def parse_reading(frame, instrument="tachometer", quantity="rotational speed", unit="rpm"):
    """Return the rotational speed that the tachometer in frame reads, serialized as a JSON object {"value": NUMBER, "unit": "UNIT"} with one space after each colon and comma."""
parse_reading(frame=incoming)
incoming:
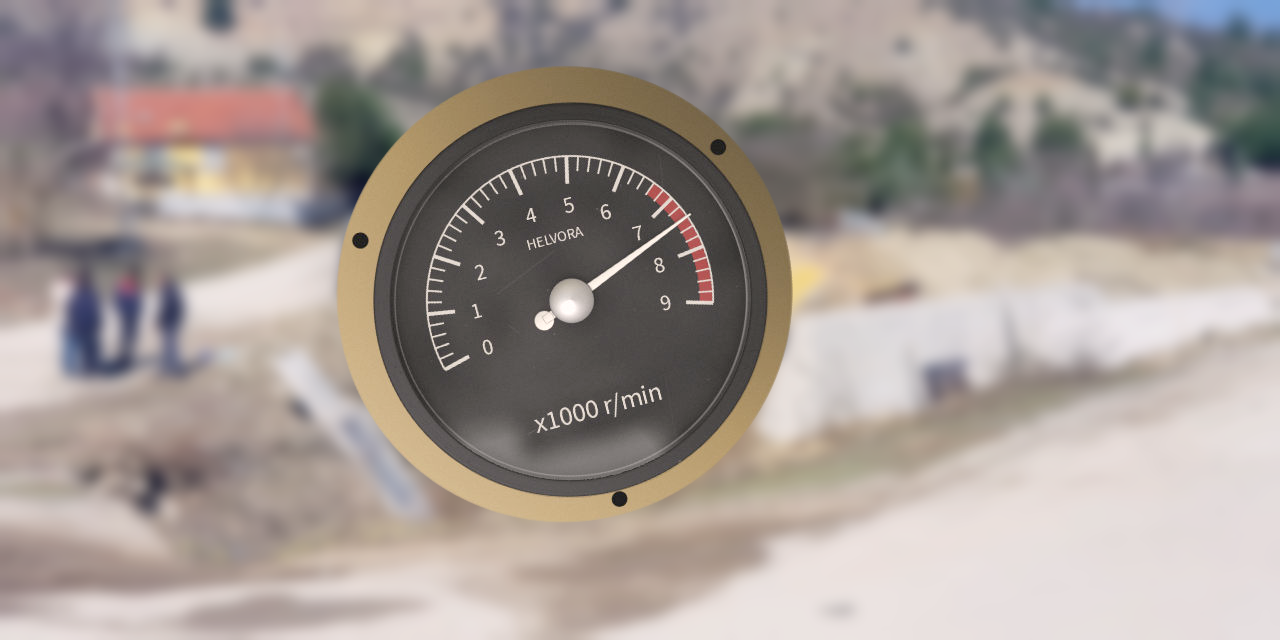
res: {"value": 7400, "unit": "rpm"}
